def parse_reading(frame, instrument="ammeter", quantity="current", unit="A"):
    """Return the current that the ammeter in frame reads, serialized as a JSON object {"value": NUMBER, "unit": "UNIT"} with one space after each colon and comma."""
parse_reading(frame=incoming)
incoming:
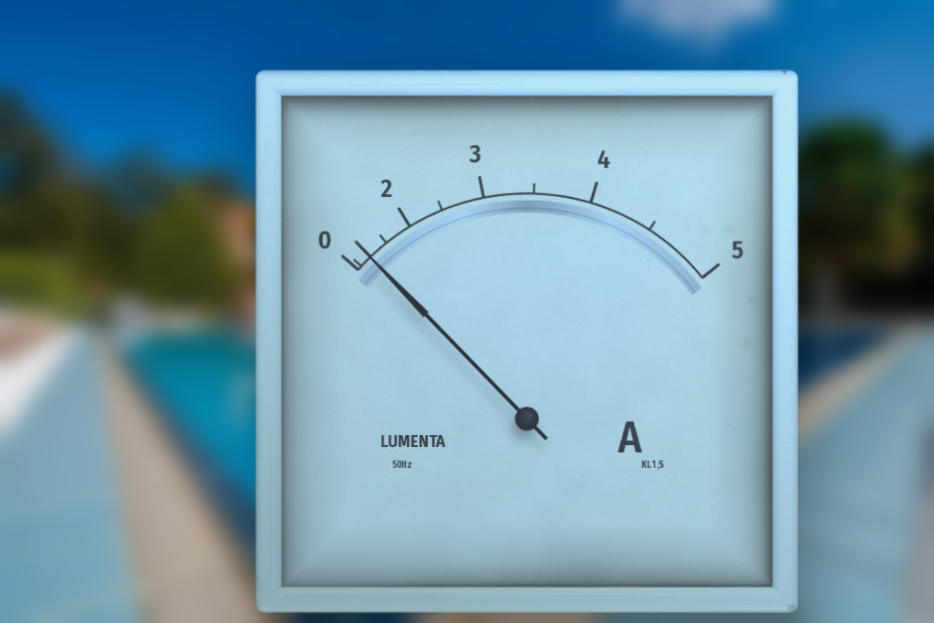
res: {"value": 1, "unit": "A"}
